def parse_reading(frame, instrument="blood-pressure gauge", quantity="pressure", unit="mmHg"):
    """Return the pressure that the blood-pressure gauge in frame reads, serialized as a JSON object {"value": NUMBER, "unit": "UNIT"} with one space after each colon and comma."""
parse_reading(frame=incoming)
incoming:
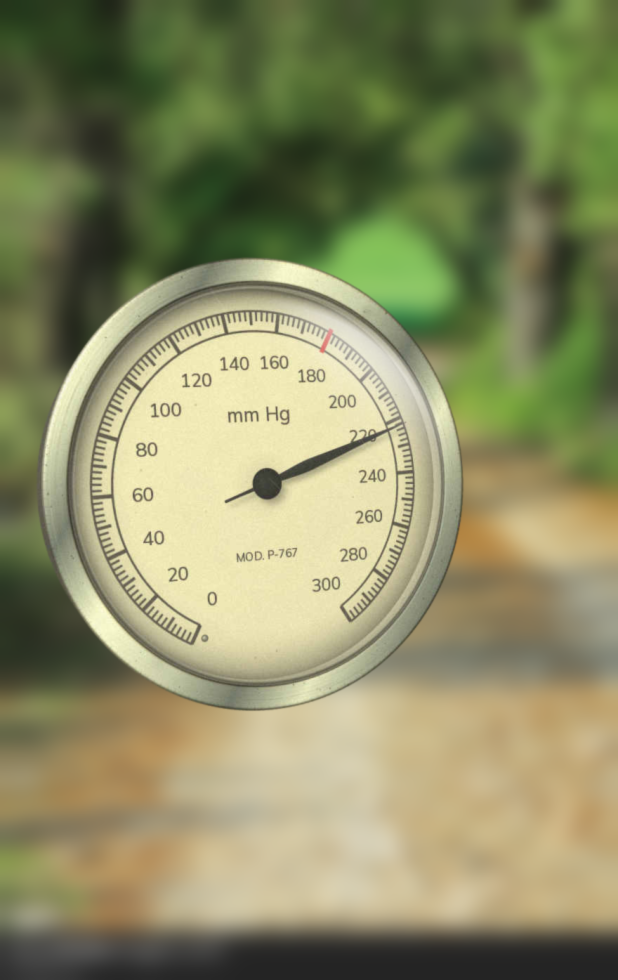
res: {"value": 222, "unit": "mmHg"}
